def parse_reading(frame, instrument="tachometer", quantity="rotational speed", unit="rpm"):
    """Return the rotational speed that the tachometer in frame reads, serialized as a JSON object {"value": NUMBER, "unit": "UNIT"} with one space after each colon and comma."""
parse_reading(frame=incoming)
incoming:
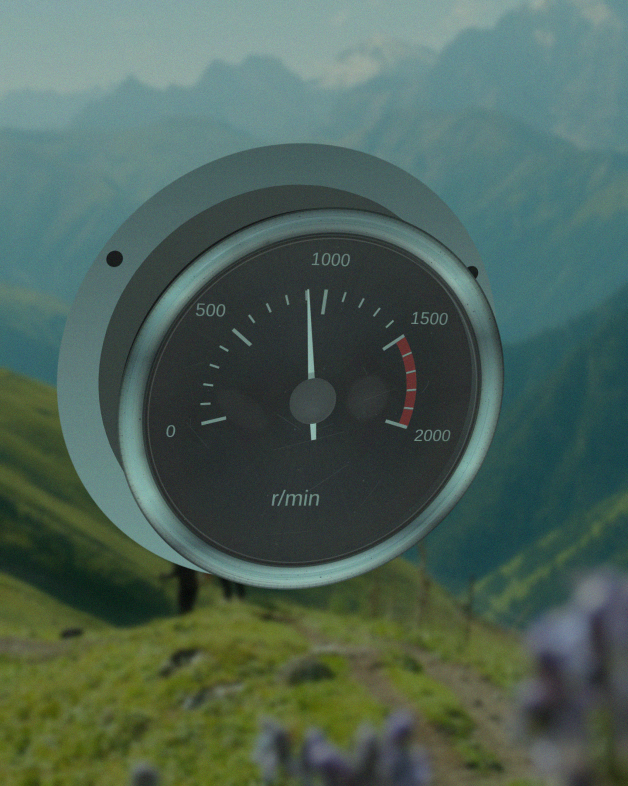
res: {"value": 900, "unit": "rpm"}
